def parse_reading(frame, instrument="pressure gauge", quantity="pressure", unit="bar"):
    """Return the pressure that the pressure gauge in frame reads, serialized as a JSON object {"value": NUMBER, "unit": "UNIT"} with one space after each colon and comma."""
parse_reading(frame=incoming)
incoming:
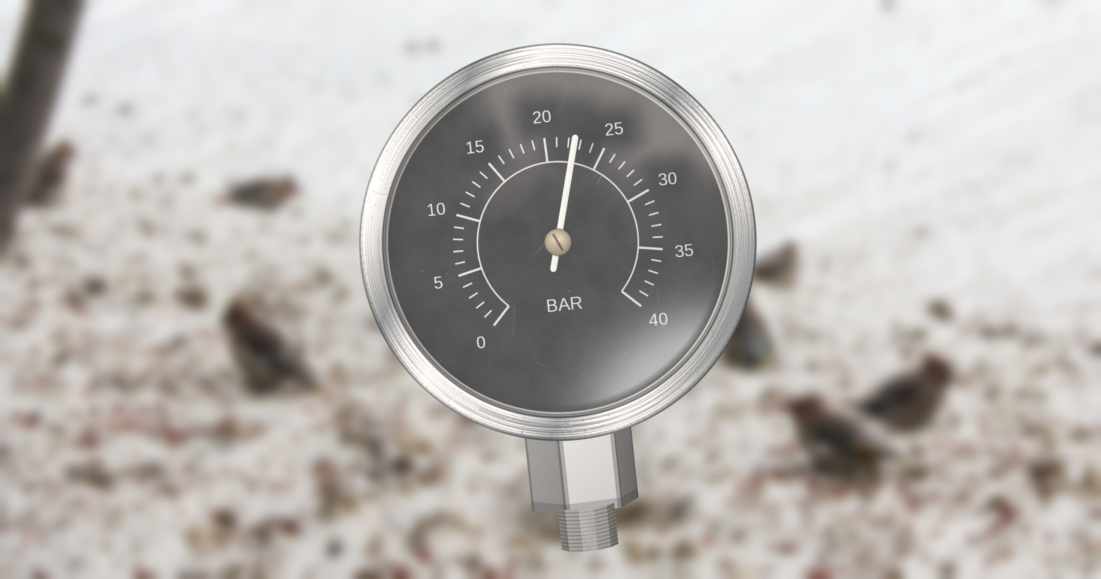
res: {"value": 22.5, "unit": "bar"}
